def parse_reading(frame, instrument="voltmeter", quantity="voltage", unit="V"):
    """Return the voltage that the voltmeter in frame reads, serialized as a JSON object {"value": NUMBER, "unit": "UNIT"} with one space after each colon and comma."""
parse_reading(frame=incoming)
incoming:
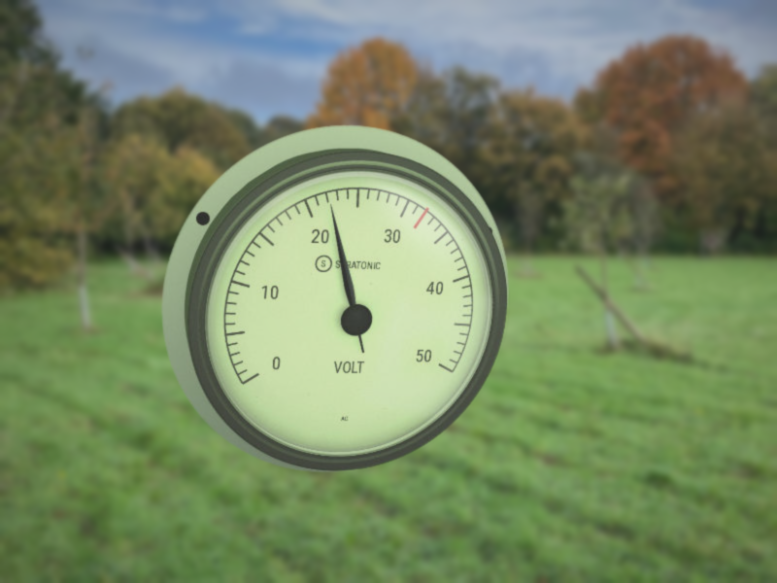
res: {"value": 22, "unit": "V"}
